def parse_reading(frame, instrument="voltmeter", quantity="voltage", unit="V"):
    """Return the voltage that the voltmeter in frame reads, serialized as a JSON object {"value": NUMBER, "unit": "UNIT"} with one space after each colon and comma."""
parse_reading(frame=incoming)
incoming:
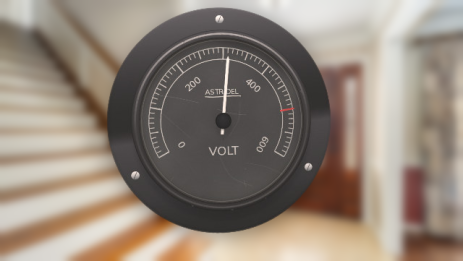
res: {"value": 310, "unit": "V"}
